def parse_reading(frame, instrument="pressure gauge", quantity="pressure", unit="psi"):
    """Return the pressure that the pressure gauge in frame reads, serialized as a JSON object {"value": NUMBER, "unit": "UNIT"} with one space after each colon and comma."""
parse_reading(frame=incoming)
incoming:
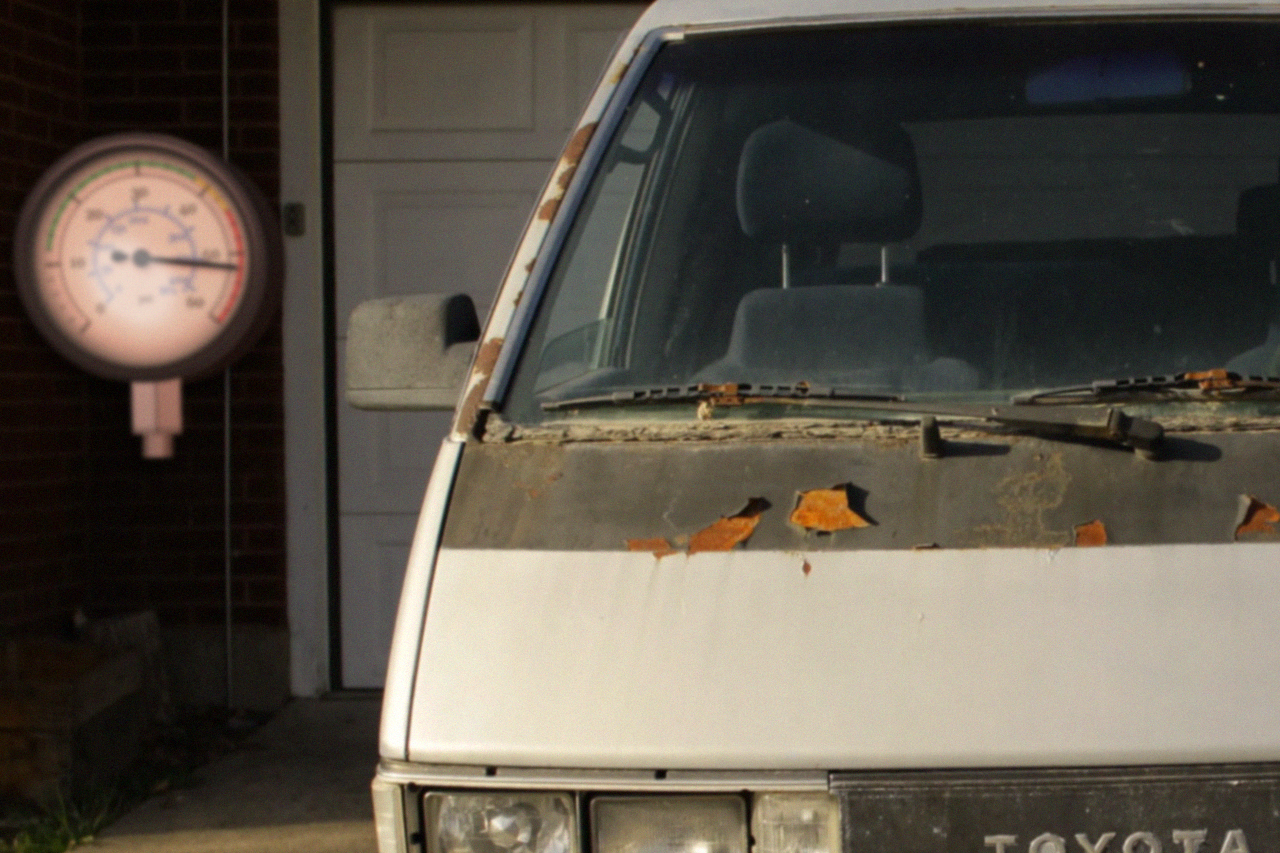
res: {"value": 52, "unit": "psi"}
